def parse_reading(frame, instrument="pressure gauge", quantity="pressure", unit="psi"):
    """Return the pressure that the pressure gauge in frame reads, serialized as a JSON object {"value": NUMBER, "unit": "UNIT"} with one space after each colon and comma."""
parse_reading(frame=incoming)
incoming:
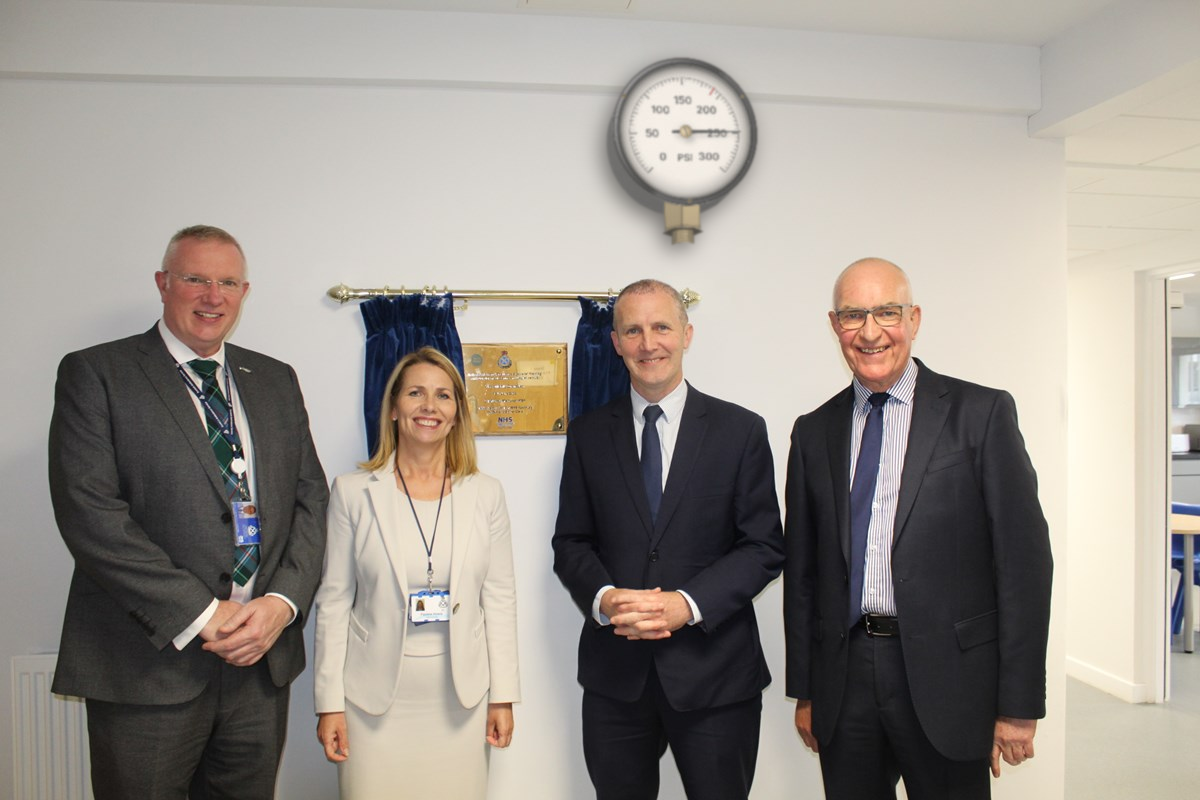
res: {"value": 250, "unit": "psi"}
